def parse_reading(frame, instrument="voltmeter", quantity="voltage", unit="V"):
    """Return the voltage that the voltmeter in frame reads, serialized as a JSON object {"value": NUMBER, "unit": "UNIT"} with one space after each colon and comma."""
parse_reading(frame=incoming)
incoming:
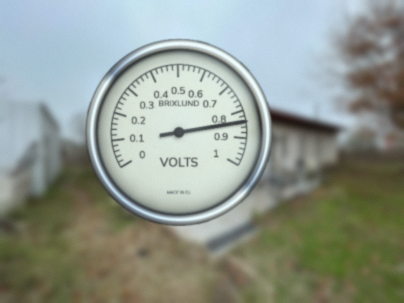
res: {"value": 0.84, "unit": "V"}
